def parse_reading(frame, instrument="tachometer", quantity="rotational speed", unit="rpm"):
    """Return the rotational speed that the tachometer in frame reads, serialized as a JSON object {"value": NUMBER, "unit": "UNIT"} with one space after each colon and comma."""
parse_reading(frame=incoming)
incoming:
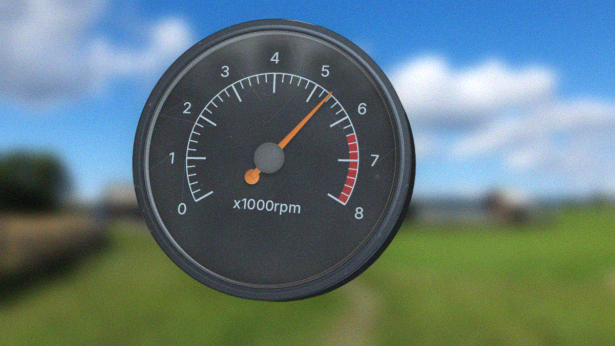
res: {"value": 5400, "unit": "rpm"}
